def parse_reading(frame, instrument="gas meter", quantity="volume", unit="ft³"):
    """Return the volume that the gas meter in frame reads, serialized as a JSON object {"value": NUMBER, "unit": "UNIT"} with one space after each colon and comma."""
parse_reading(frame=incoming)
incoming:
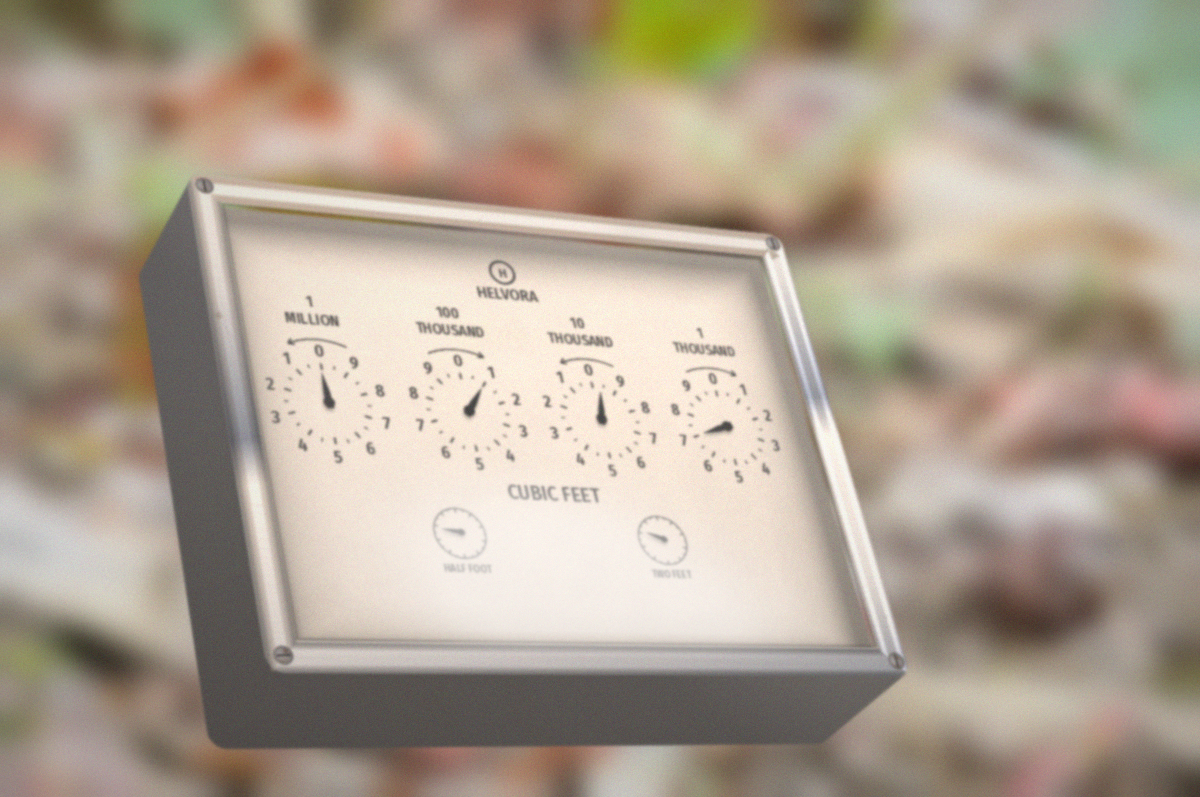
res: {"value": 9700, "unit": "ft³"}
